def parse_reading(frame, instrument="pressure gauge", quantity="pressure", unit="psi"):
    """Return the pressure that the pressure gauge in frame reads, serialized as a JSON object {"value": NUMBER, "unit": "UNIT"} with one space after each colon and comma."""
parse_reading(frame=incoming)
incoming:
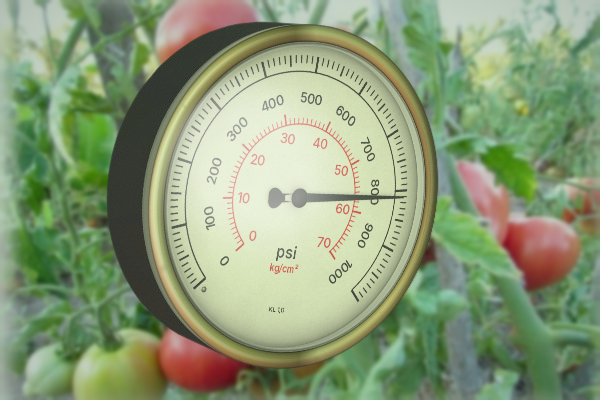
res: {"value": 810, "unit": "psi"}
